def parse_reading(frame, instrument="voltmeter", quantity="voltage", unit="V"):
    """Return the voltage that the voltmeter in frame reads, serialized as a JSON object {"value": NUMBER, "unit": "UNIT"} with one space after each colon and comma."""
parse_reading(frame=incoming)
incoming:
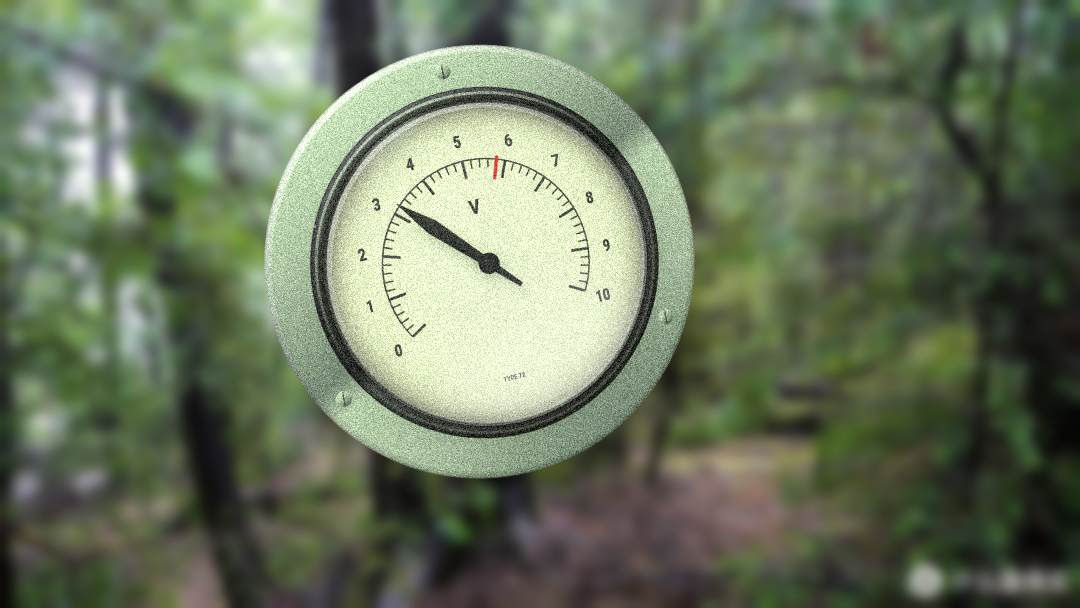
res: {"value": 3.2, "unit": "V"}
